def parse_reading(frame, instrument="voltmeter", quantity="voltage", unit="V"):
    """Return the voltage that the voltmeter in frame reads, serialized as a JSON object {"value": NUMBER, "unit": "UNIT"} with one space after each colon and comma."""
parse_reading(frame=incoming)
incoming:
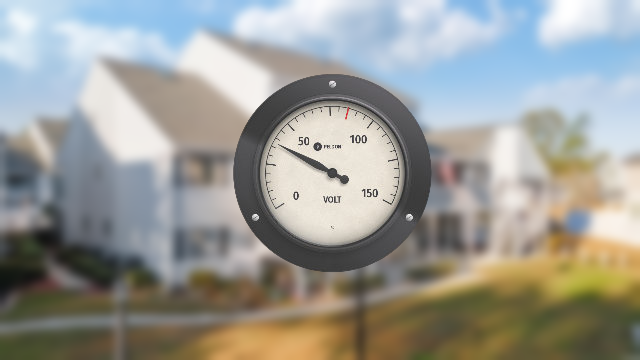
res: {"value": 37.5, "unit": "V"}
